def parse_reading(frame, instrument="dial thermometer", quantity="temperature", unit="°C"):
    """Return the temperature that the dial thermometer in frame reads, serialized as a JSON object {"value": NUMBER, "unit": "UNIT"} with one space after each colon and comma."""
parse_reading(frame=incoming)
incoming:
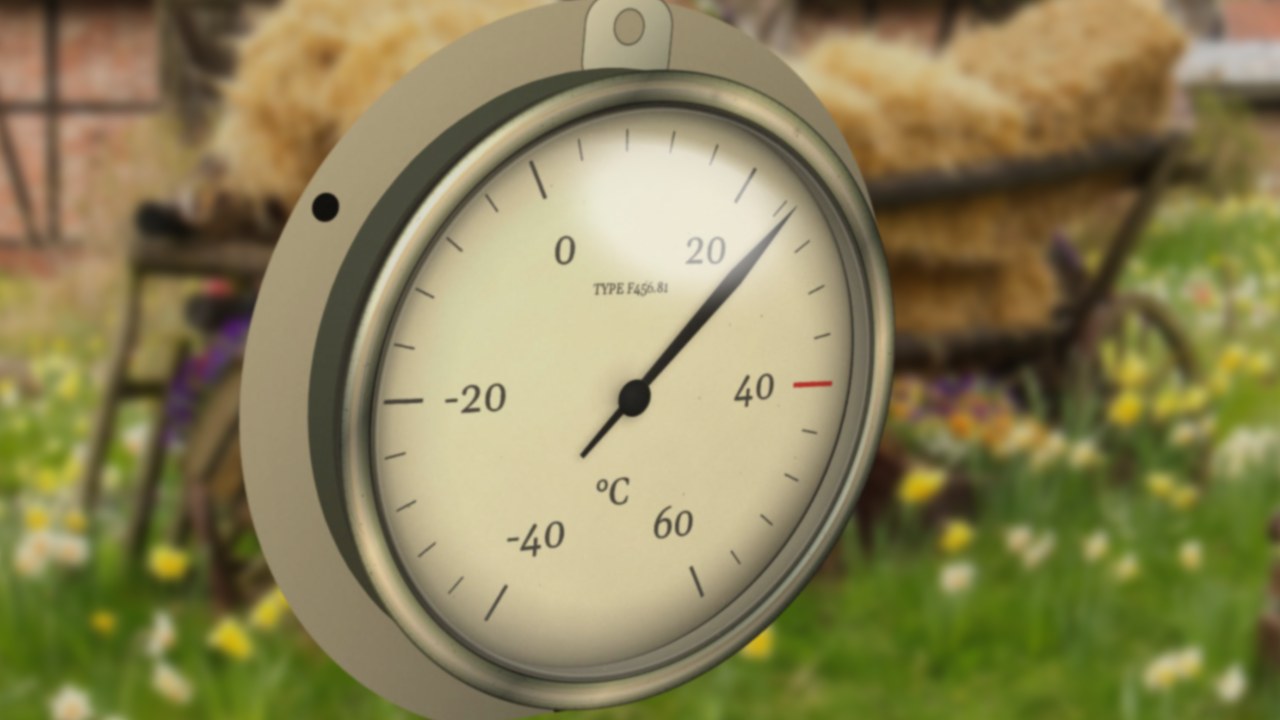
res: {"value": 24, "unit": "°C"}
